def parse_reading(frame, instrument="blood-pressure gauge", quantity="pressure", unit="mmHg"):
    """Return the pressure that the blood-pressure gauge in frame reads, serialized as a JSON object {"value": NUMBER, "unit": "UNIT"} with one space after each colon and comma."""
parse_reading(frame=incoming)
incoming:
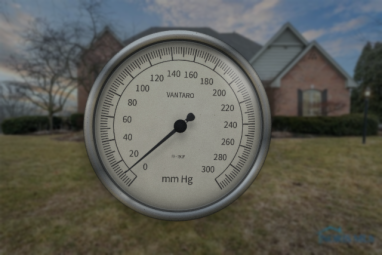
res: {"value": 10, "unit": "mmHg"}
